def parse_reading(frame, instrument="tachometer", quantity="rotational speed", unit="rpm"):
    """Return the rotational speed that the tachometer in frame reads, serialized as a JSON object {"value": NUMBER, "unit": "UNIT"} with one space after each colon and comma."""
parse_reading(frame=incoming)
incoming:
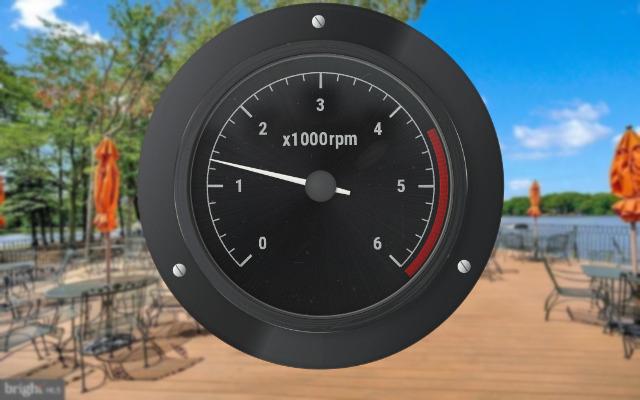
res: {"value": 1300, "unit": "rpm"}
